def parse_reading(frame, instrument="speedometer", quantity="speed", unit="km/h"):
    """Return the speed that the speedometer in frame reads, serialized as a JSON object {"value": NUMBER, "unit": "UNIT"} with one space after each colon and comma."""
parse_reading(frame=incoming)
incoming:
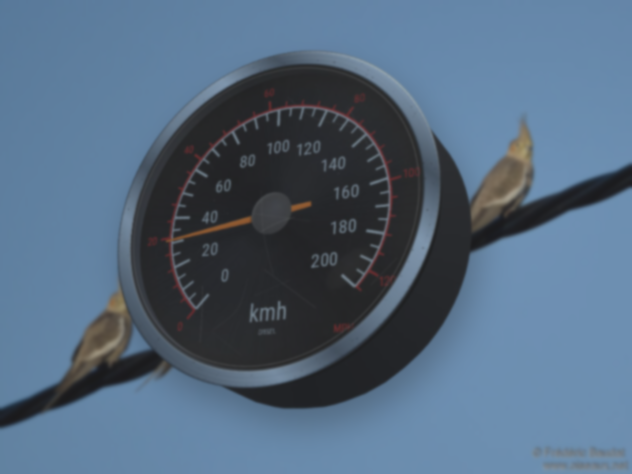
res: {"value": 30, "unit": "km/h"}
